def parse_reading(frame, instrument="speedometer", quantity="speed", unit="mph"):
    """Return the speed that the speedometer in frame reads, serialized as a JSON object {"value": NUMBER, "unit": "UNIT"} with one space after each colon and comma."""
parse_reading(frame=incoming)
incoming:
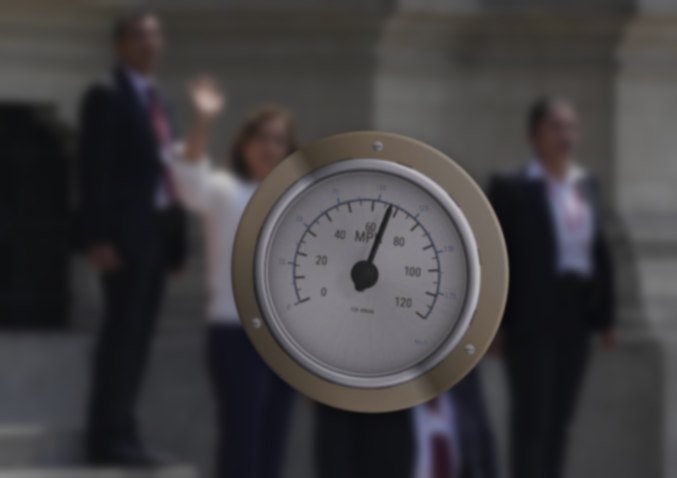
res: {"value": 67.5, "unit": "mph"}
